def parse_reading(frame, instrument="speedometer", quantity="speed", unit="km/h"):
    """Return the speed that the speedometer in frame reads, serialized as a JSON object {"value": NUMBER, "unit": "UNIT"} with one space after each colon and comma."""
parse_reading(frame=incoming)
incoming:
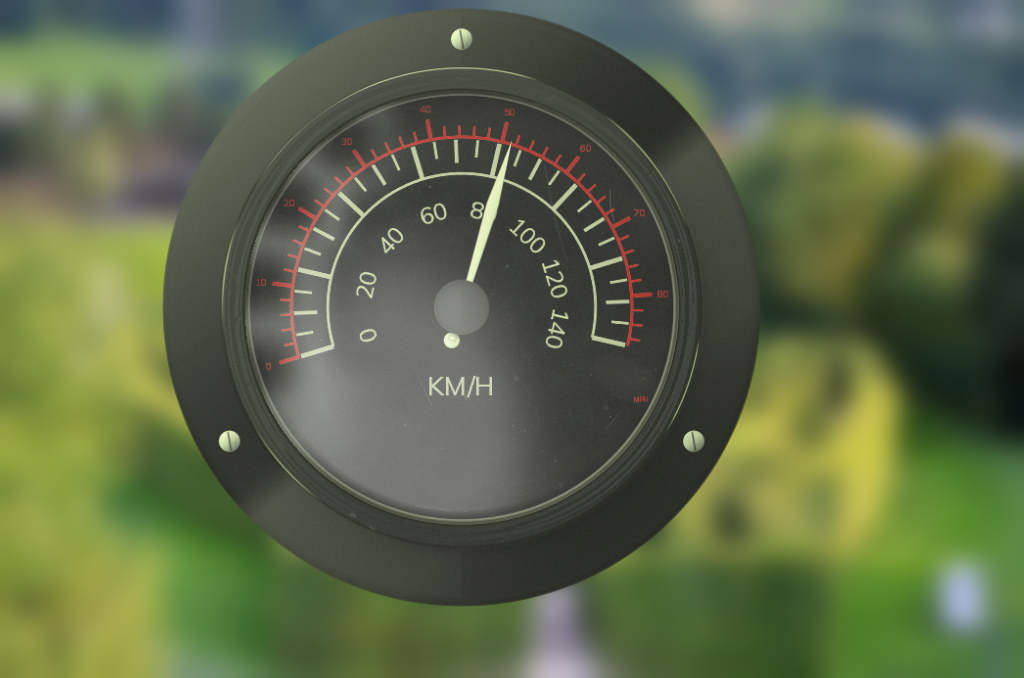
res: {"value": 82.5, "unit": "km/h"}
